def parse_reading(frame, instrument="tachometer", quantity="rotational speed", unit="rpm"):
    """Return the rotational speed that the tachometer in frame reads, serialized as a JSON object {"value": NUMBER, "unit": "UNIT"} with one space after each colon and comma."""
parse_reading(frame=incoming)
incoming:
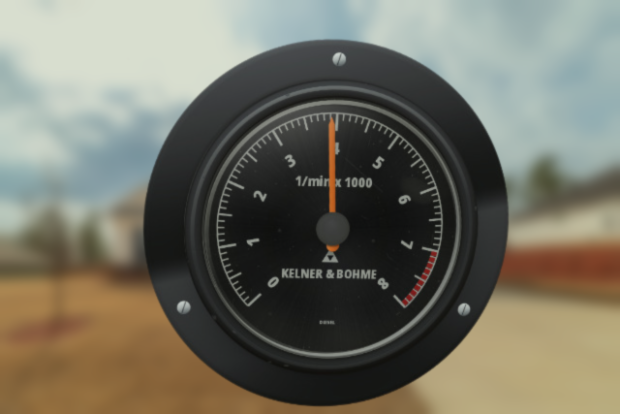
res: {"value": 3900, "unit": "rpm"}
